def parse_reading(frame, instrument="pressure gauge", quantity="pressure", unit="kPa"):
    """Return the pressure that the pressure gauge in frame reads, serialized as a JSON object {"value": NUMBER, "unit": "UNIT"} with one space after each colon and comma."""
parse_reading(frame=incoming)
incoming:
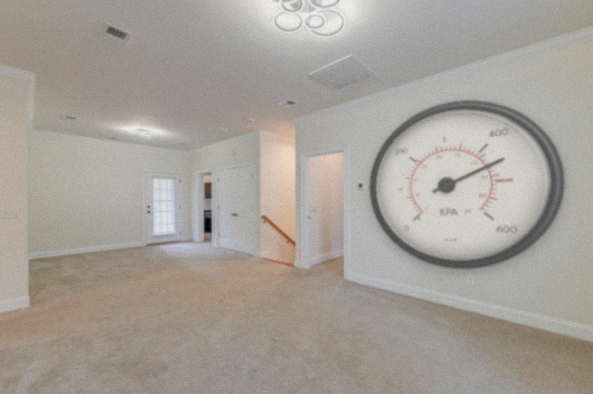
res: {"value": 450, "unit": "kPa"}
